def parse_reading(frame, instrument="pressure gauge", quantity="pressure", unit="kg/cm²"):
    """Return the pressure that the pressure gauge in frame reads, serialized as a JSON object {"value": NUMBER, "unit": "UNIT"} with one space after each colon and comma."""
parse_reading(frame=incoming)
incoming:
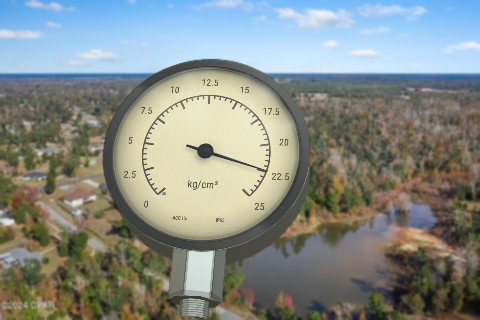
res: {"value": 22.5, "unit": "kg/cm²"}
